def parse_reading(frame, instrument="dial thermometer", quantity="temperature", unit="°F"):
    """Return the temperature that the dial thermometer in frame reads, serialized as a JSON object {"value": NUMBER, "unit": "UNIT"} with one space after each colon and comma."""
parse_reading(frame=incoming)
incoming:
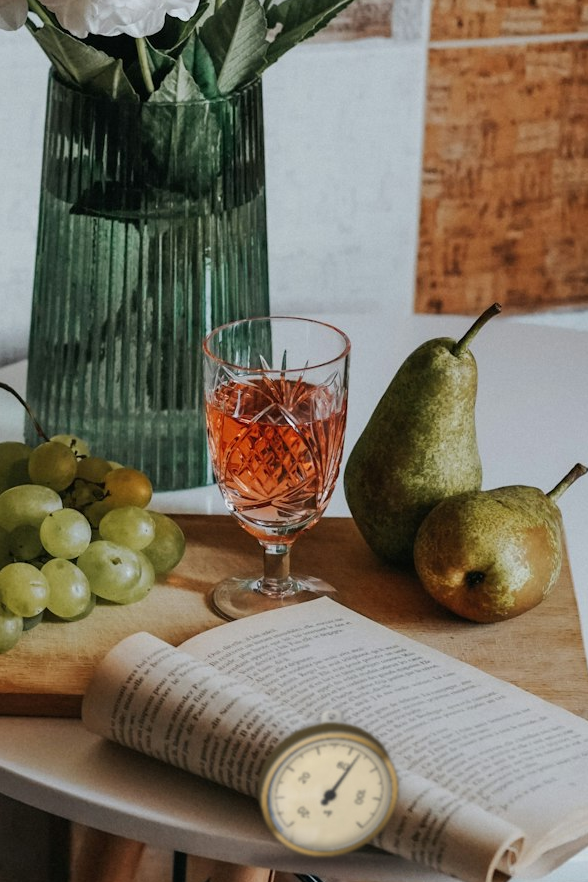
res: {"value": 65, "unit": "°F"}
